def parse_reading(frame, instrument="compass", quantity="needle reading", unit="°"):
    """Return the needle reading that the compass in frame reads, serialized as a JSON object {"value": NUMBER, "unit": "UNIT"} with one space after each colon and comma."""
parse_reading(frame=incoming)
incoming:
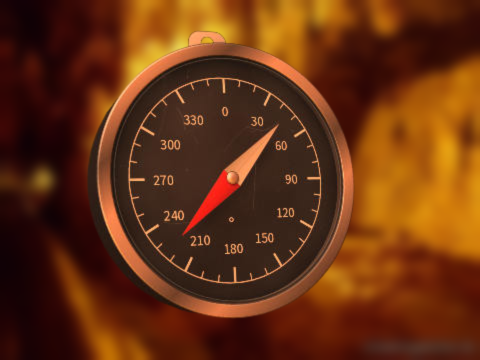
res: {"value": 225, "unit": "°"}
